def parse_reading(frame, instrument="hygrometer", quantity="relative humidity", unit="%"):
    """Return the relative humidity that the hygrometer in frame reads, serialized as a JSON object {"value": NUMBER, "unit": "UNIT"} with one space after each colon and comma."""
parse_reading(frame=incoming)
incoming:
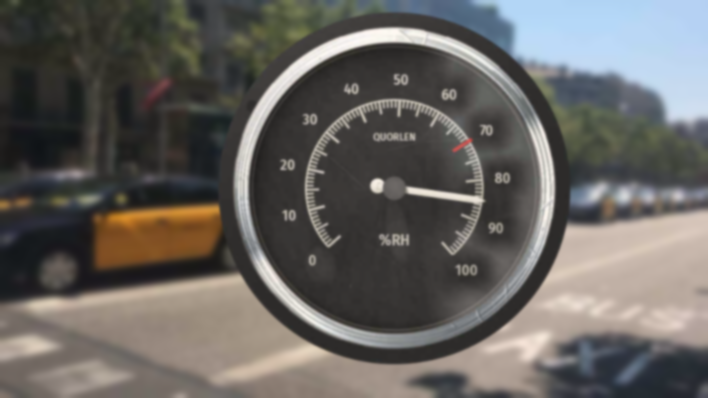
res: {"value": 85, "unit": "%"}
